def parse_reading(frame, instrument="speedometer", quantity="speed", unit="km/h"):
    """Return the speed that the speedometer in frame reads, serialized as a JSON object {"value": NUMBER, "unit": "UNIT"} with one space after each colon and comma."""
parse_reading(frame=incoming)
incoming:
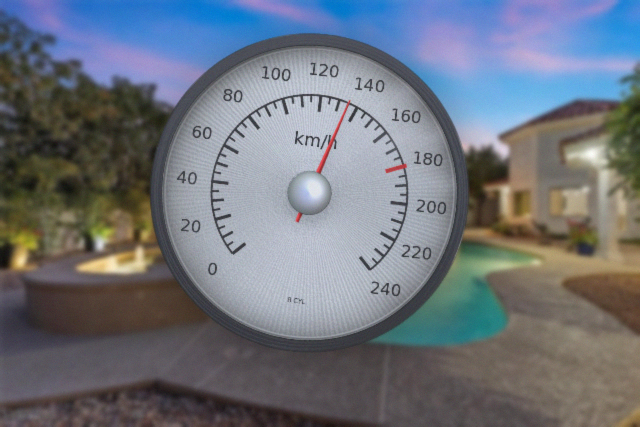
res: {"value": 135, "unit": "km/h"}
